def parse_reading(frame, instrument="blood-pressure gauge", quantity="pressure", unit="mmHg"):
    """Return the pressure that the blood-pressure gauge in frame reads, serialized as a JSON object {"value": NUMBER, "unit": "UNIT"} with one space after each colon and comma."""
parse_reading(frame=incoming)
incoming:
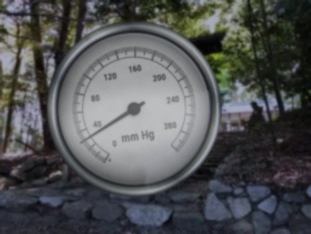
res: {"value": 30, "unit": "mmHg"}
